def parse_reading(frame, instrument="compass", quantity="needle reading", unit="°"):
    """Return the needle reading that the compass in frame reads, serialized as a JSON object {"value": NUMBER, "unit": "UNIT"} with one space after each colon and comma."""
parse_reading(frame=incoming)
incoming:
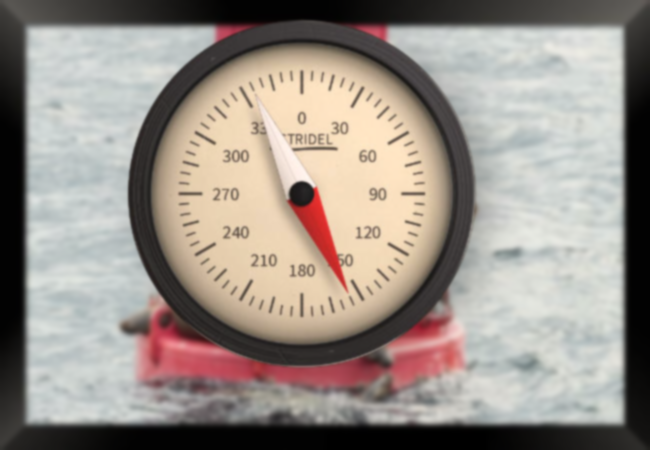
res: {"value": 155, "unit": "°"}
